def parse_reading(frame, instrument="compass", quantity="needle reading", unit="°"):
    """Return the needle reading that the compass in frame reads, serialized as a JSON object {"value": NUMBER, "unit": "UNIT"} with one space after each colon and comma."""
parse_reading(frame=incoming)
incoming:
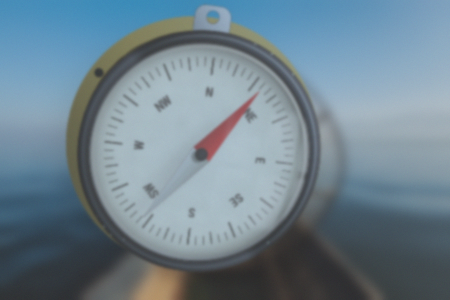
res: {"value": 35, "unit": "°"}
